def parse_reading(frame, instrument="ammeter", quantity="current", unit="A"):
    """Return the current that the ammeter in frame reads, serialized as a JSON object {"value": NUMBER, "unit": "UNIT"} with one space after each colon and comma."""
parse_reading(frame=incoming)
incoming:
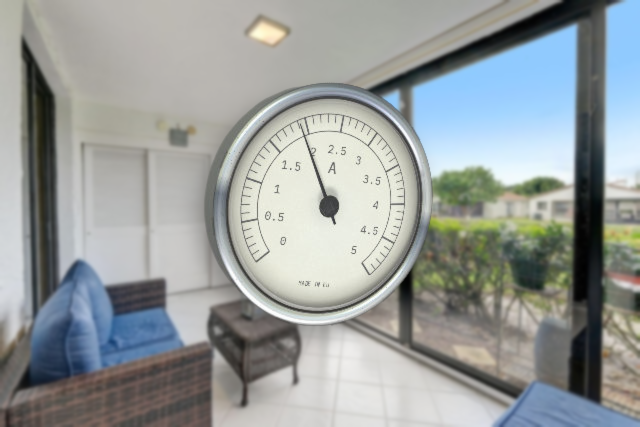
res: {"value": 1.9, "unit": "A"}
